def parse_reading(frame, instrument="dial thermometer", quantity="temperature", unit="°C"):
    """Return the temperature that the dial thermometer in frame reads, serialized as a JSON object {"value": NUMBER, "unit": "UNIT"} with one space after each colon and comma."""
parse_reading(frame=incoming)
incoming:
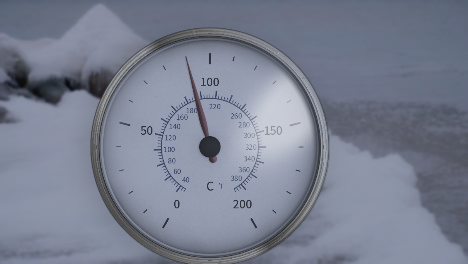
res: {"value": 90, "unit": "°C"}
